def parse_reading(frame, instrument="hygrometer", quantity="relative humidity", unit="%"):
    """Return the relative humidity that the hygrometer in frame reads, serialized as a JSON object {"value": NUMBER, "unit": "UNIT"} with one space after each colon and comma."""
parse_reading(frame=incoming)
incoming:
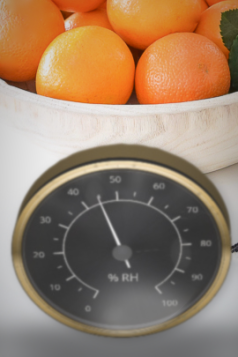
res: {"value": 45, "unit": "%"}
